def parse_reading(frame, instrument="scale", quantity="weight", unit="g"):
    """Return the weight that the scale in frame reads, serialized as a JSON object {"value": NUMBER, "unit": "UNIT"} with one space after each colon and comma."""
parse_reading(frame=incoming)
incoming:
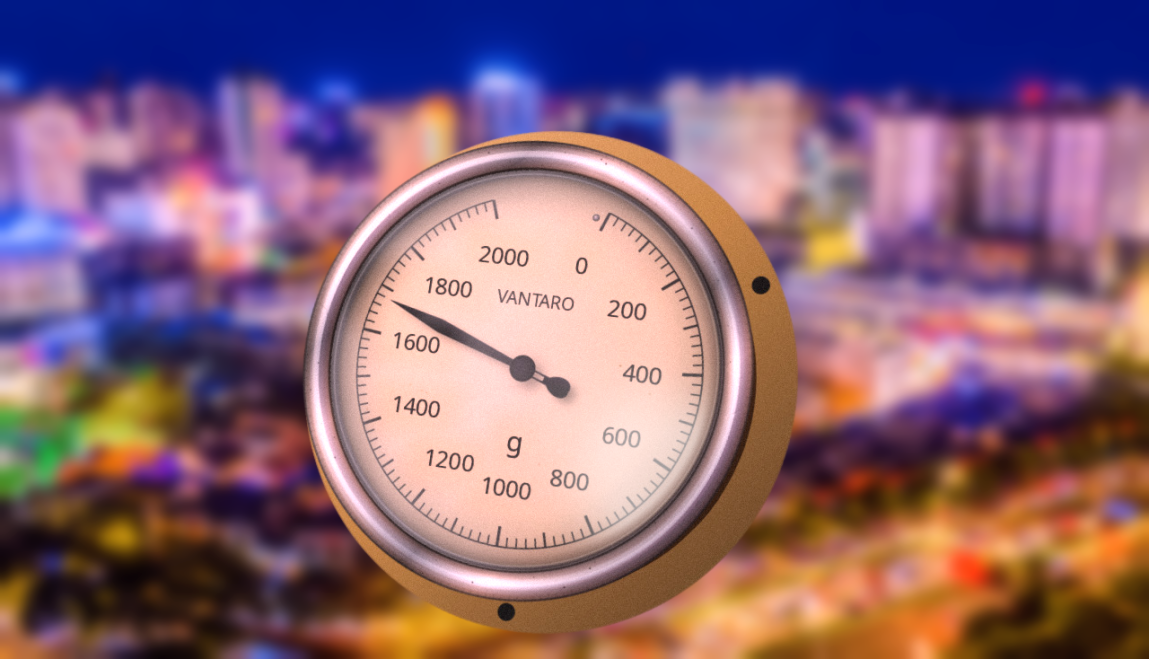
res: {"value": 1680, "unit": "g"}
